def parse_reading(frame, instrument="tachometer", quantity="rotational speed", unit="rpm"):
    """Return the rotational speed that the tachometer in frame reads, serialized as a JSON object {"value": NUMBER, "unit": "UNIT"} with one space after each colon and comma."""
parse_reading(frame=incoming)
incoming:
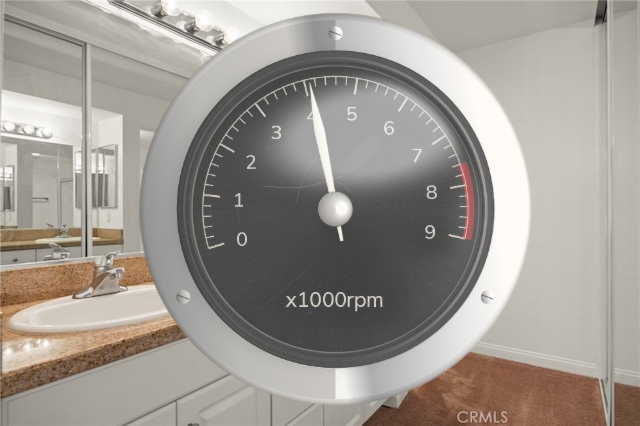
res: {"value": 4100, "unit": "rpm"}
